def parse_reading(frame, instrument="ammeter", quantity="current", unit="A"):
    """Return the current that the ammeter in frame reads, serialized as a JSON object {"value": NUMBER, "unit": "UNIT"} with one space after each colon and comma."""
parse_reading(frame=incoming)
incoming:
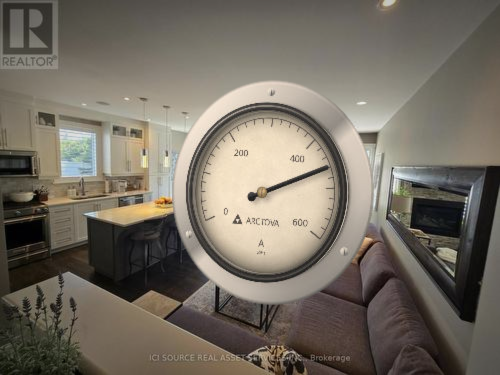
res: {"value": 460, "unit": "A"}
